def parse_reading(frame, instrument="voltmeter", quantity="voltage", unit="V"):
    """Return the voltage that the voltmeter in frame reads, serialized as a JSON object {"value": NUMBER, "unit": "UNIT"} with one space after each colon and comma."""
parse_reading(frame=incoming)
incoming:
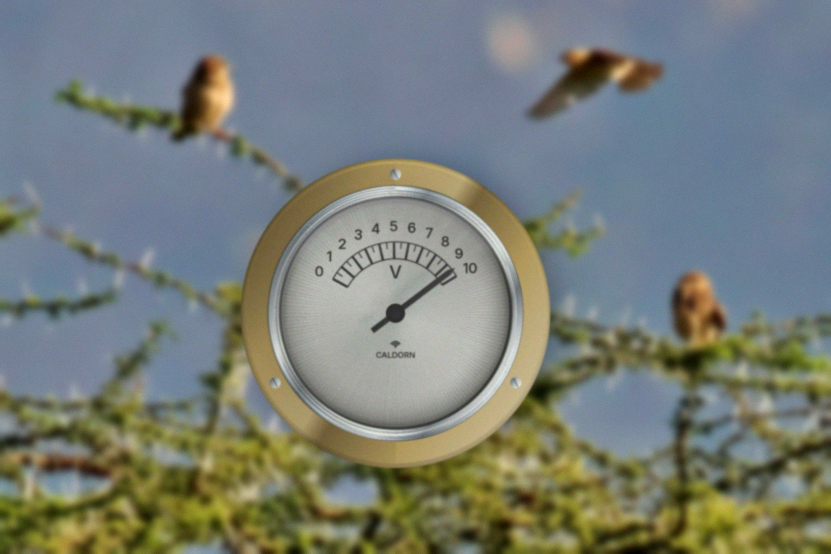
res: {"value": 9.5, "unit": "V"}
